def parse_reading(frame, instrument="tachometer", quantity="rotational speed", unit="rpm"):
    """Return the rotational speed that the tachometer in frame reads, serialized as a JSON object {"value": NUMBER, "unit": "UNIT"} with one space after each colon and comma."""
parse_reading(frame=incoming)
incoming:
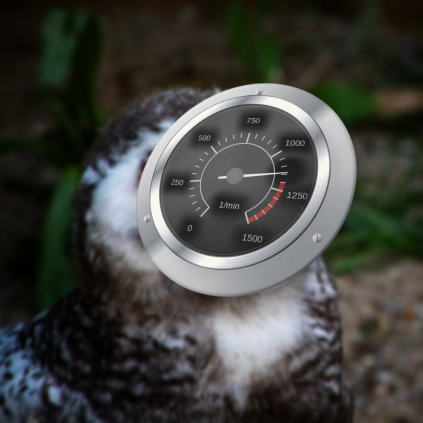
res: {"value": 1150, "unit": "rpm"}
